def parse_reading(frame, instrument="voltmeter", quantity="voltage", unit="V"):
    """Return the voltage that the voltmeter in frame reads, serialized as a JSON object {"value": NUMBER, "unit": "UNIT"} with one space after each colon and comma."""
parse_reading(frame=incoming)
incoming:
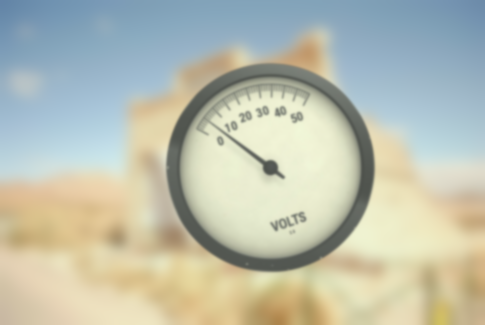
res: {"value": 5, "unit": "V"}
